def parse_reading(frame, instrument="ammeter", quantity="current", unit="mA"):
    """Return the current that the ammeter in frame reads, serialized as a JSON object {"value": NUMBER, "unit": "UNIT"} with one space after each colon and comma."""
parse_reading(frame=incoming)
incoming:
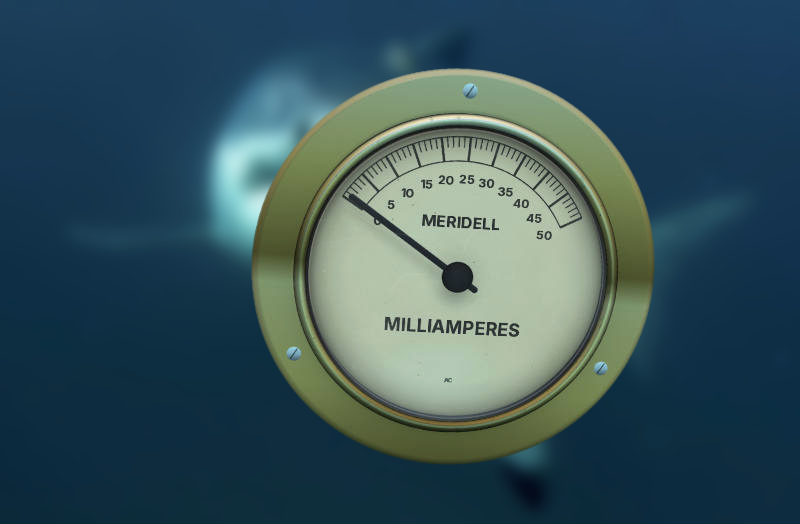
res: {"value": 1, "unit": "mA"}
